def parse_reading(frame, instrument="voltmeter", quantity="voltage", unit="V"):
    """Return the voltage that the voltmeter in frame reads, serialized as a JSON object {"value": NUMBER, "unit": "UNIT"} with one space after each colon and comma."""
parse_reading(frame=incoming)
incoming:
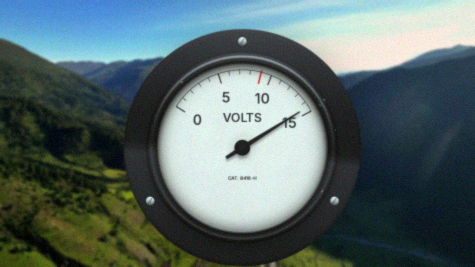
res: {"value": 14.5, "unit": "V"}
